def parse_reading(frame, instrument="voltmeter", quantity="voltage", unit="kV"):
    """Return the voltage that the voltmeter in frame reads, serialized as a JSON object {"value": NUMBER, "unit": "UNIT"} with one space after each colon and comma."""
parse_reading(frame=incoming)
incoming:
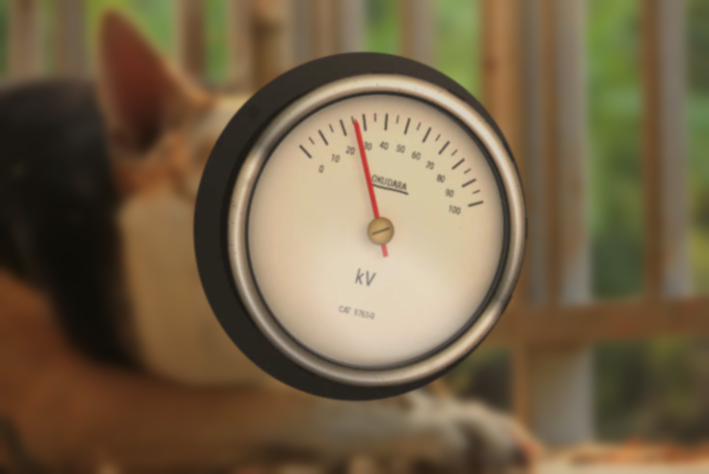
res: {"value": 25, "unit": "kV"}
